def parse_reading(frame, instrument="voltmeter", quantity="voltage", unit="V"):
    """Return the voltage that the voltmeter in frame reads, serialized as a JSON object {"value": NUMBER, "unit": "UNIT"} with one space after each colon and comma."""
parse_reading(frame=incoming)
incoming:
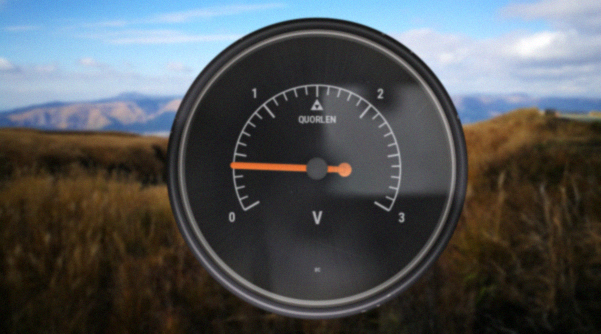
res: {"value": 0.4, "unit": "V"}
